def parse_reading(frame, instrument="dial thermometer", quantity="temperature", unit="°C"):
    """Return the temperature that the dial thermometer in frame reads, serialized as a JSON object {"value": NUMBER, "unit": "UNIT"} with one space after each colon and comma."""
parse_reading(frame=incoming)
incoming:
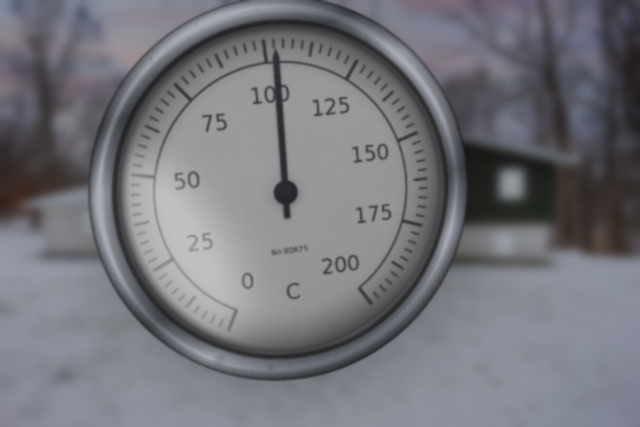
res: {"value": 102.5, "unit": "°C"}
